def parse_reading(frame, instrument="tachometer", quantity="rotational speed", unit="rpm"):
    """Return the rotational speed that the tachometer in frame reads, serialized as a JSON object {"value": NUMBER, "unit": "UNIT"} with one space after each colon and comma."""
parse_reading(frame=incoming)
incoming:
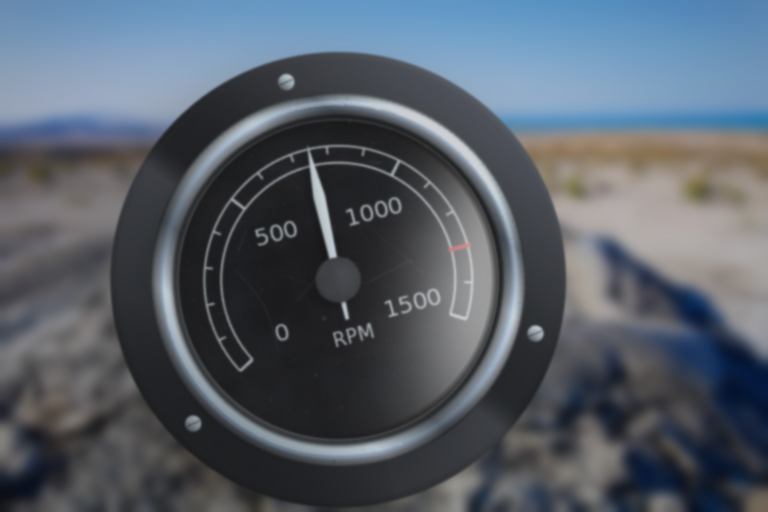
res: {"value": 750, "unit": "rpm"}
